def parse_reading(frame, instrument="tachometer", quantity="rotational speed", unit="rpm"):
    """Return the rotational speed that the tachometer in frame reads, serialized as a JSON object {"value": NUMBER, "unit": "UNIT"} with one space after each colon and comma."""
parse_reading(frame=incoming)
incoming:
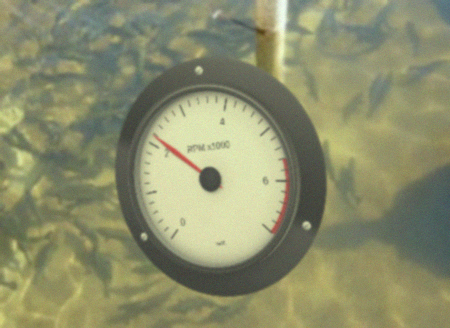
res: {"value": 2200, "unit": "rpm"}
